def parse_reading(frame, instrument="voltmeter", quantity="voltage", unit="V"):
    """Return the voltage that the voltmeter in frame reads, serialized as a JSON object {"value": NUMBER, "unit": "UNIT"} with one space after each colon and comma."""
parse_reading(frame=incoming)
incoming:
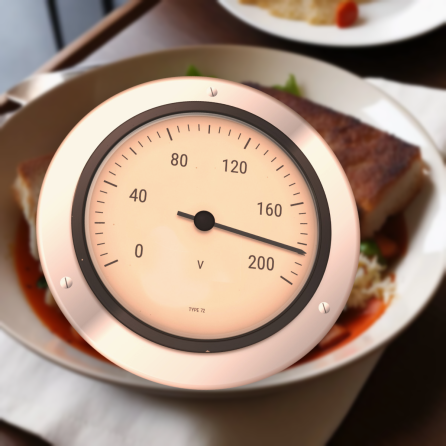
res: {"value": 185, "unit": "V"}
